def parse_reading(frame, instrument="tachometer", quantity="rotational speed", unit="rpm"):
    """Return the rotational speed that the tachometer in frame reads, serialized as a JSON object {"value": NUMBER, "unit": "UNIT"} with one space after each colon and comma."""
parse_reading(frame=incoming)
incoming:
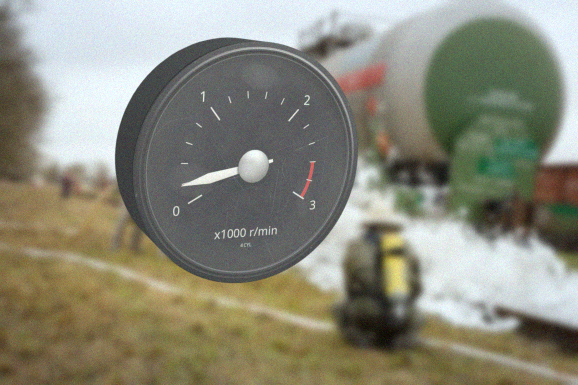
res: {"value": 200, "unit": "rpm"}
